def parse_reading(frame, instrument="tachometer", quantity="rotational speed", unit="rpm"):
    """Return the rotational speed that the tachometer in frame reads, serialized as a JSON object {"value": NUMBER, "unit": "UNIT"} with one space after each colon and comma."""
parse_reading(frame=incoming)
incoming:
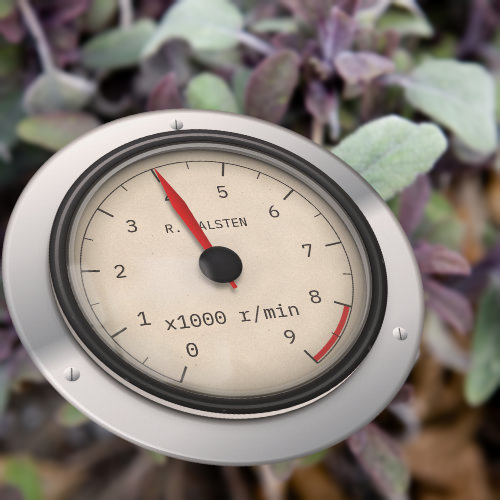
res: {"value": 4000, "unit": "rpm"}
